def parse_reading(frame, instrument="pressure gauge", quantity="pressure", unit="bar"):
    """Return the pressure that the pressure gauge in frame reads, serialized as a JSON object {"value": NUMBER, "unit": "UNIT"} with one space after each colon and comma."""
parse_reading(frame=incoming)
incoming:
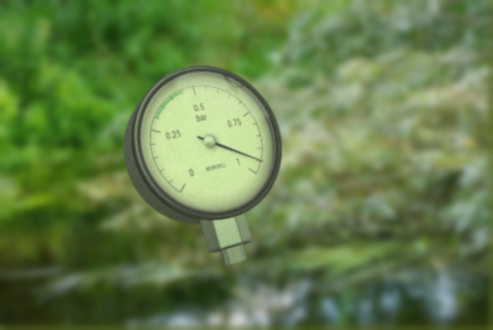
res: {"value": 0.95, "unit": "bar"}
